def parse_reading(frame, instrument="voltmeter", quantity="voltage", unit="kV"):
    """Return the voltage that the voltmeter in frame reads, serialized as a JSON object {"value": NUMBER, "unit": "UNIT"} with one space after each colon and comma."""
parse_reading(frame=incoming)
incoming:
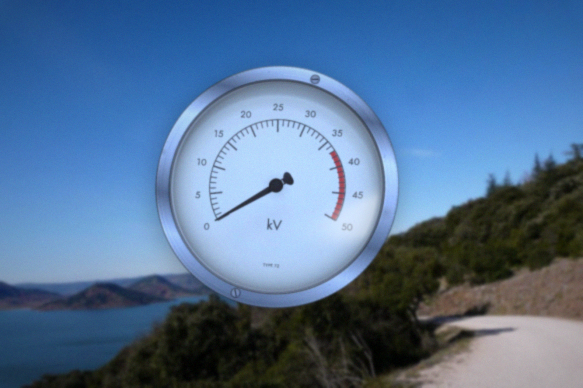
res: {"value": 0, "unit": "kV"}
